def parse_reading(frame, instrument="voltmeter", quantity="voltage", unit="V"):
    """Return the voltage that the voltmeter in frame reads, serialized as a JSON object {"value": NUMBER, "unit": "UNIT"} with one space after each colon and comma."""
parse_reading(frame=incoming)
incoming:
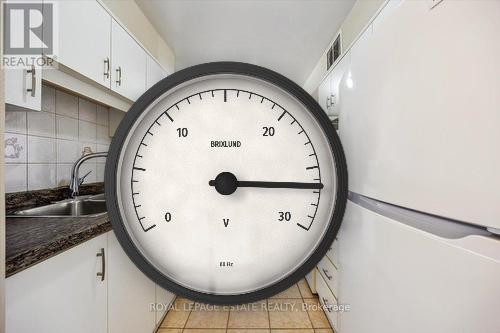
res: {"value": 26.5, "unit": "V"}
